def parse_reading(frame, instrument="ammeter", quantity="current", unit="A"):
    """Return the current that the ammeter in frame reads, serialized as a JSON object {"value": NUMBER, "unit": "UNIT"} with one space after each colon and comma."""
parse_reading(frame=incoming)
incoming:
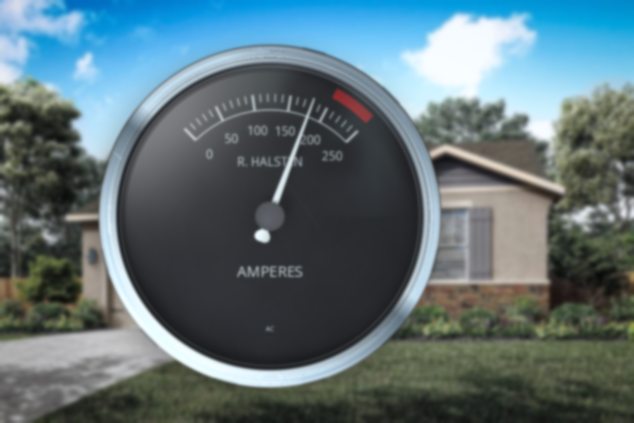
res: {"value": 180, "unit": "A"}
